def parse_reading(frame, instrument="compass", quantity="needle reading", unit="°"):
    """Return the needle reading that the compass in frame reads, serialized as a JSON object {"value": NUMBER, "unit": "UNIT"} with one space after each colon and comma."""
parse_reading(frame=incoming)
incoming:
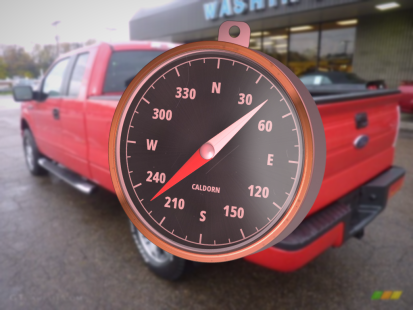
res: {"value": 225, "unit": "°"}
